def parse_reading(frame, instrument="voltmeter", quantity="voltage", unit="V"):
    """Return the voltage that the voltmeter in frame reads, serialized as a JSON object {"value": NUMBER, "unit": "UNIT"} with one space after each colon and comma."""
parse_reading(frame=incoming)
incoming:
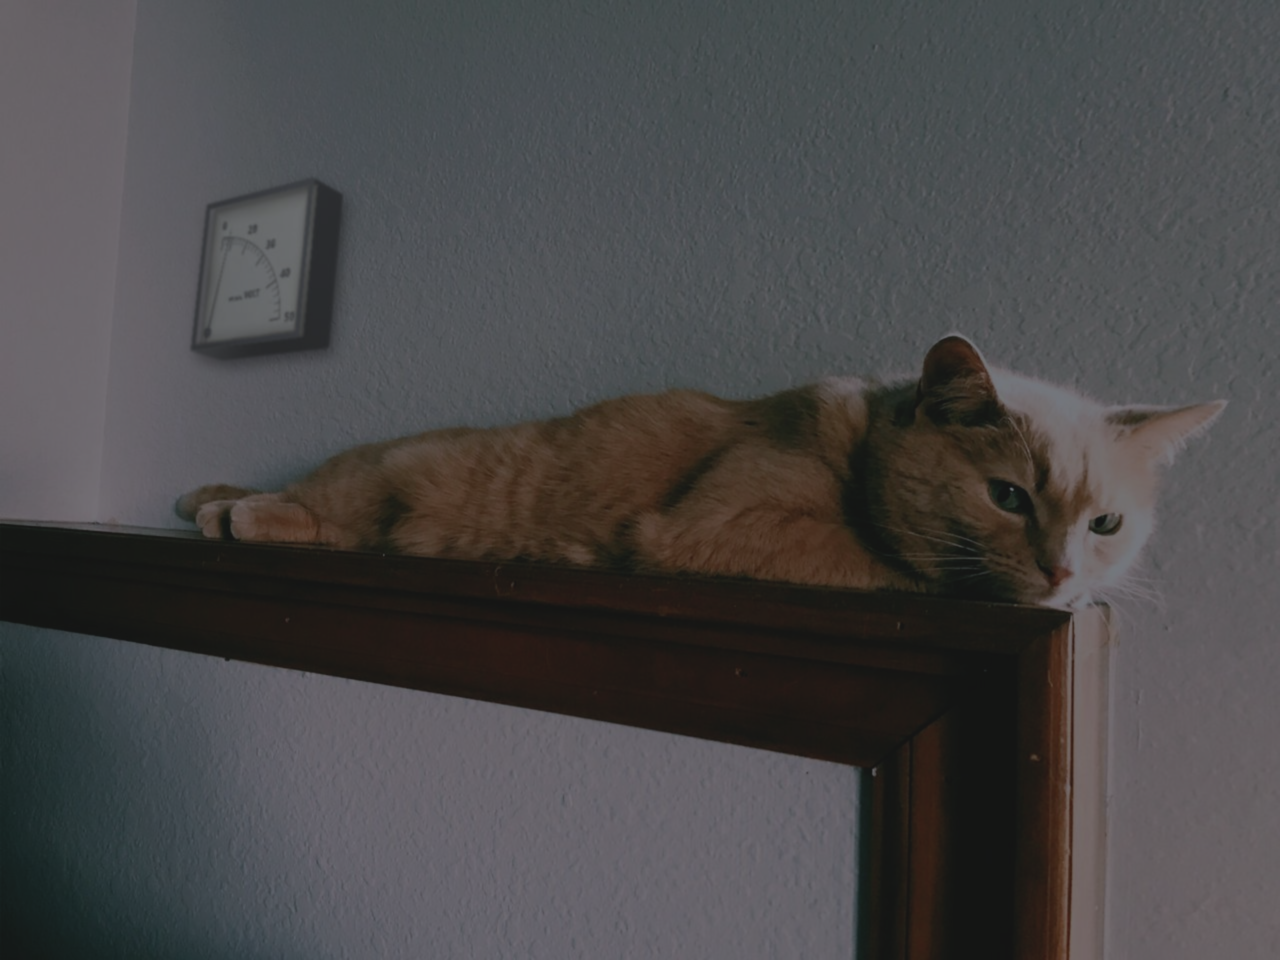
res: {"value": 10, "unit": "V"}
